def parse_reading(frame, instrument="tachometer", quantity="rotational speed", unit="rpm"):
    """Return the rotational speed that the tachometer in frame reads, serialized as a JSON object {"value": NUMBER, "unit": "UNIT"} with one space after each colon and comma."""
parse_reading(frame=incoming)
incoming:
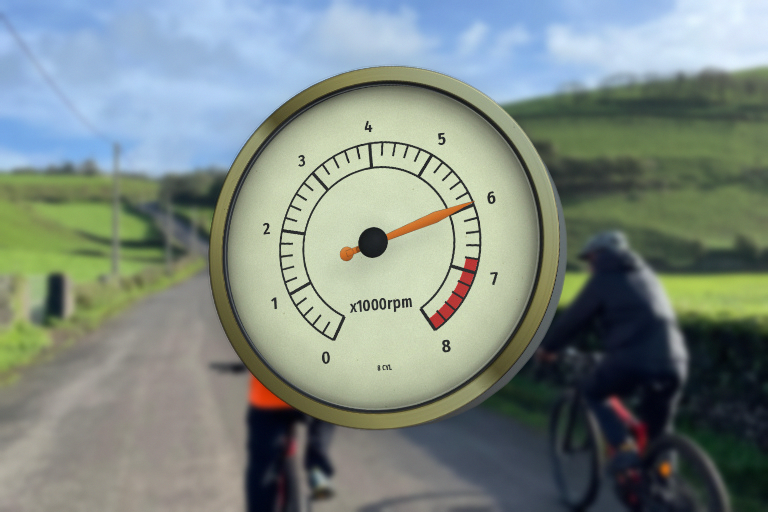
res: {"value": 6000, "unit": "rpm"}
